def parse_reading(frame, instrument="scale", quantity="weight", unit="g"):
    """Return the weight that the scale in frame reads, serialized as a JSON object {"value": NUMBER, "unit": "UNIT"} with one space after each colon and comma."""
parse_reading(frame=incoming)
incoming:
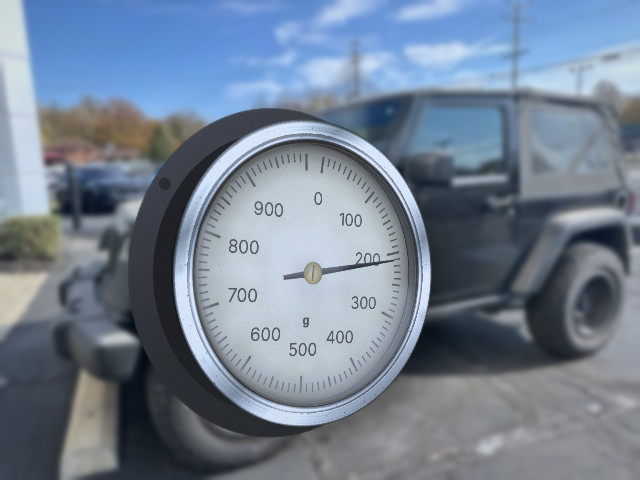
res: {"value": 210, "unit": "g"}
